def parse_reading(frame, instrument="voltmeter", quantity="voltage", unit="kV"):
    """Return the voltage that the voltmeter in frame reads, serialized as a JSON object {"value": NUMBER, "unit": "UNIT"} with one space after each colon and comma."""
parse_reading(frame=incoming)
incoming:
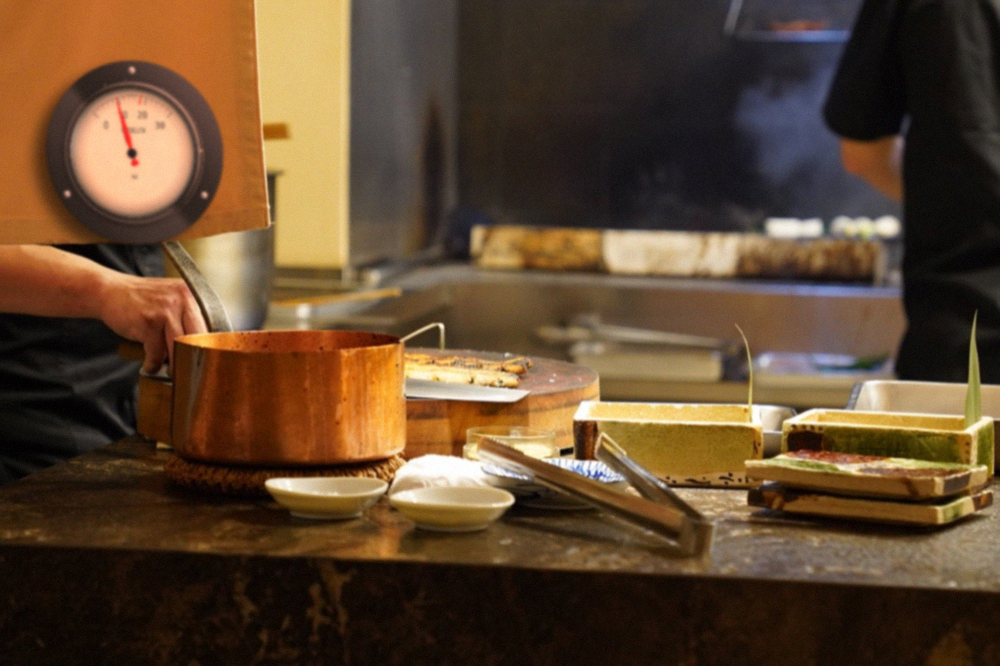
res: {"value": 10, "unit": "kV"}
